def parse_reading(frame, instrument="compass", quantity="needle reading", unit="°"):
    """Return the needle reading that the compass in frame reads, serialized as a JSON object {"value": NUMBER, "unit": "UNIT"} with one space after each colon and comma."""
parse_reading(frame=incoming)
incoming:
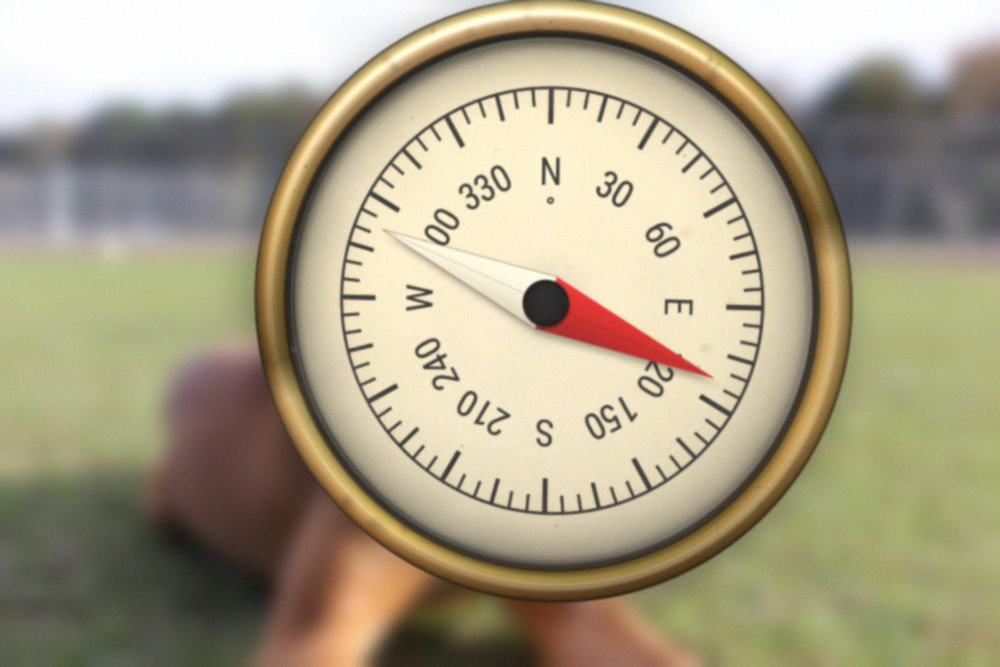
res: {"value": 112.5, "unit": "°"}
